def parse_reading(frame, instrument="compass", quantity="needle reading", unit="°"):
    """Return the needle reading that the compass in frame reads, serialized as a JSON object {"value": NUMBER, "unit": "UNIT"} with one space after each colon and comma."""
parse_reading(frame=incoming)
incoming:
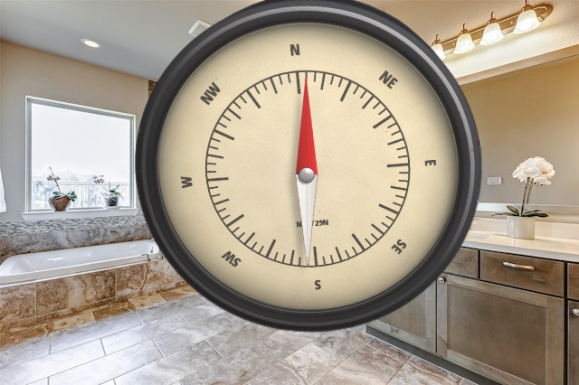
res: {"value": 5, "unit": "°"}
